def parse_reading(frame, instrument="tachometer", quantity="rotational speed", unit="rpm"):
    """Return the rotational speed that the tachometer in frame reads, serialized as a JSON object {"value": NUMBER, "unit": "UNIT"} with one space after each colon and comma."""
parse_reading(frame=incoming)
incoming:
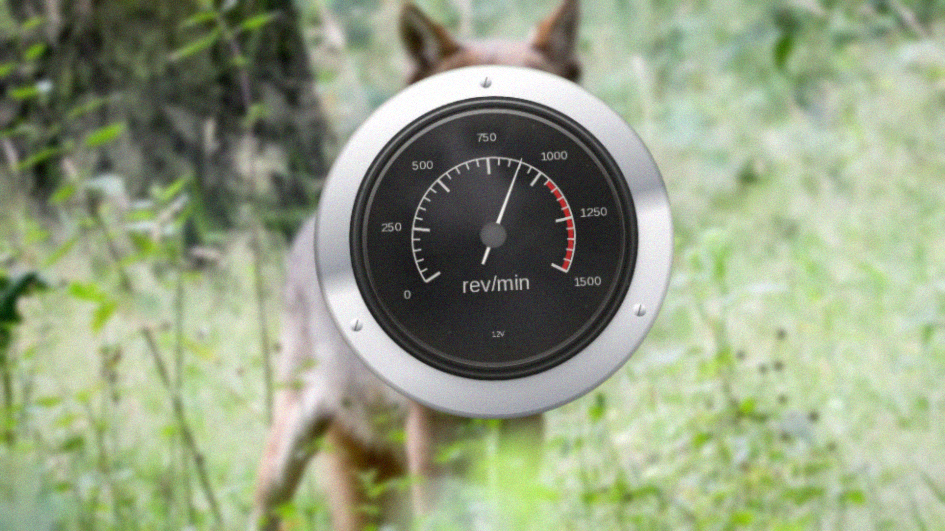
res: {"value": 900, "unit": "rpm"}
